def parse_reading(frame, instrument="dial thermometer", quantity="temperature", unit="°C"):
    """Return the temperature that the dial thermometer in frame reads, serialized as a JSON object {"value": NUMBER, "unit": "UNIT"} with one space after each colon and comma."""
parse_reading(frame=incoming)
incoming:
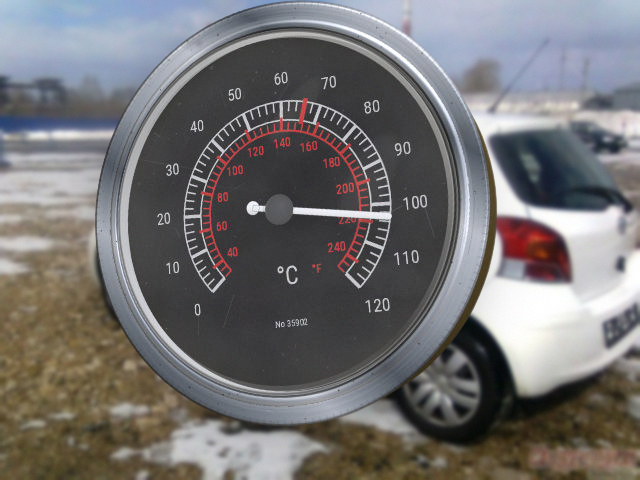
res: {"value": 103, "unit": "°C"}
